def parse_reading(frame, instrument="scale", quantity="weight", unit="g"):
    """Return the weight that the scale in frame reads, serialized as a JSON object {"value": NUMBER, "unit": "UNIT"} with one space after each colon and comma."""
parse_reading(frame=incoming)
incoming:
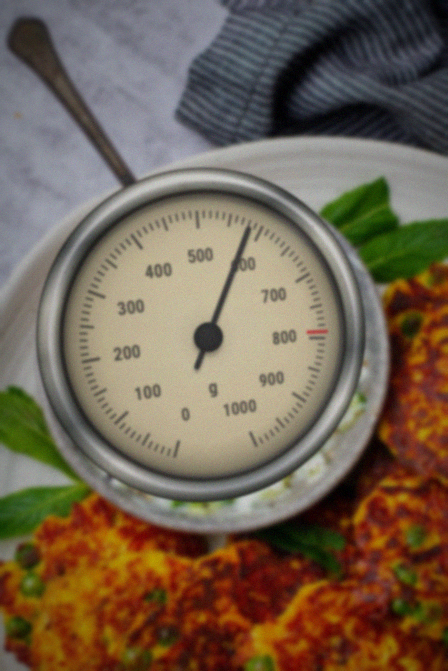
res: {"value": 580, "unit": "g"}
